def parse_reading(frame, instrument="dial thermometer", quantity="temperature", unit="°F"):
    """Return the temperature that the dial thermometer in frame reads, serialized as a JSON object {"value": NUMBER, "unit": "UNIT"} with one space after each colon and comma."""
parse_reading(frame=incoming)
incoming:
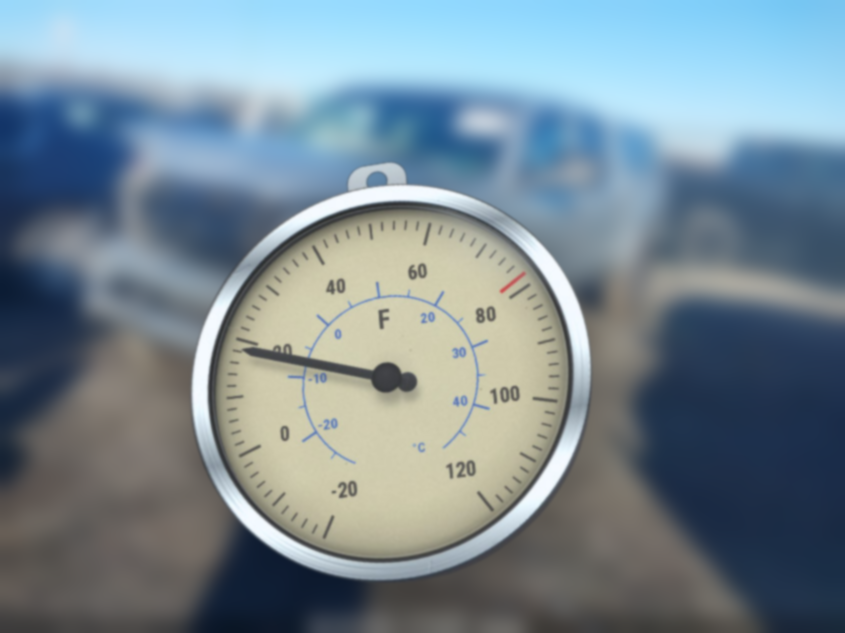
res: {"value": 18, "unit": "°F"}
